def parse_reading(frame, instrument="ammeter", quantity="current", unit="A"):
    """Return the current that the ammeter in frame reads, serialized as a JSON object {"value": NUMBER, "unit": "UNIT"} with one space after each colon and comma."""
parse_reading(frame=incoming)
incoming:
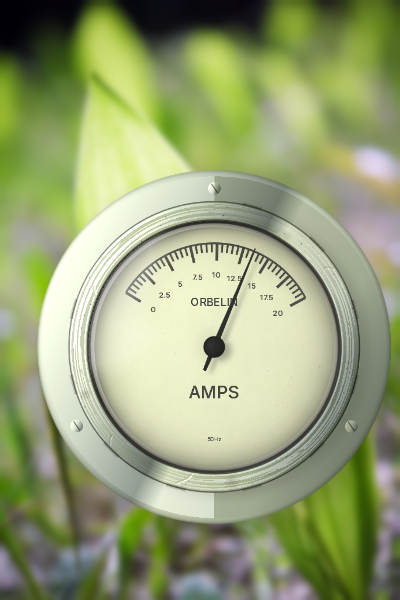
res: {"value": 13.5, "unit": "A"}
